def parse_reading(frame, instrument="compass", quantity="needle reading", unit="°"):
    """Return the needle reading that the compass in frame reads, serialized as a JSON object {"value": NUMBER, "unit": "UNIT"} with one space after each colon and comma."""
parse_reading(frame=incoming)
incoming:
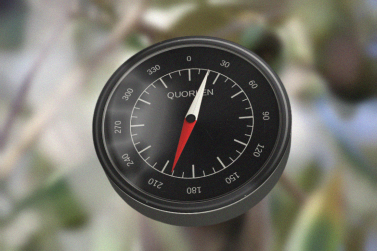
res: {"value": 200, "unit": "°"}
